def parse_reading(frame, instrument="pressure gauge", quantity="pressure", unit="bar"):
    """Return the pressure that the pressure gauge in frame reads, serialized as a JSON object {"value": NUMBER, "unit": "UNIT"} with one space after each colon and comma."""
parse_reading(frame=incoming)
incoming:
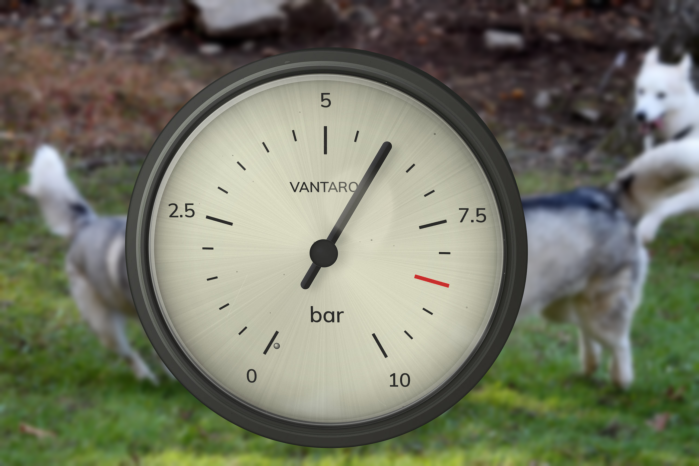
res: {"value": 6, "unit": "bar"}
